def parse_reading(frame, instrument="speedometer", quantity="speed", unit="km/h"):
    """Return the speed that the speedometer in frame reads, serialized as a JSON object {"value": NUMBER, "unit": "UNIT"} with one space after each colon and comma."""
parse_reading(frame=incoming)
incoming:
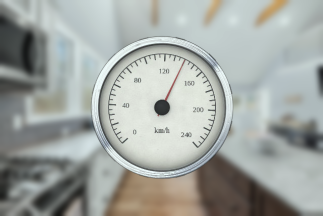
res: {"value": 140, "unit": "km/h"}
